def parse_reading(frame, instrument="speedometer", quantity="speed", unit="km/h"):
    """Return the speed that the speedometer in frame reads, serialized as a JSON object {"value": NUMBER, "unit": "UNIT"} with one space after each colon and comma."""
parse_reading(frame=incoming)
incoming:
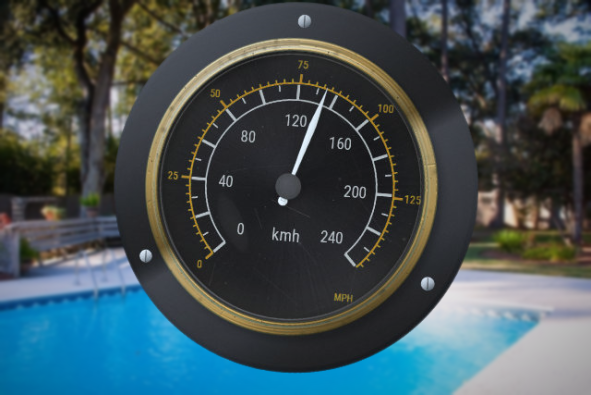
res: {"value": 135, "unit": "km/h"}
